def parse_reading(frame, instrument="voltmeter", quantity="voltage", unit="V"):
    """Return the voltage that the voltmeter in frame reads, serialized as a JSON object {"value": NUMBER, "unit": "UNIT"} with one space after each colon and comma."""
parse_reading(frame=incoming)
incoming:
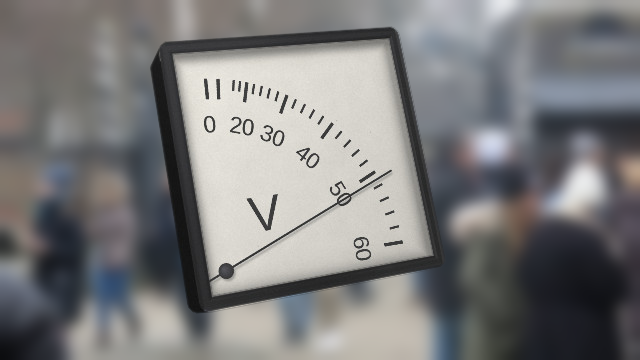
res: {"value": 51, "unit": "V"}
